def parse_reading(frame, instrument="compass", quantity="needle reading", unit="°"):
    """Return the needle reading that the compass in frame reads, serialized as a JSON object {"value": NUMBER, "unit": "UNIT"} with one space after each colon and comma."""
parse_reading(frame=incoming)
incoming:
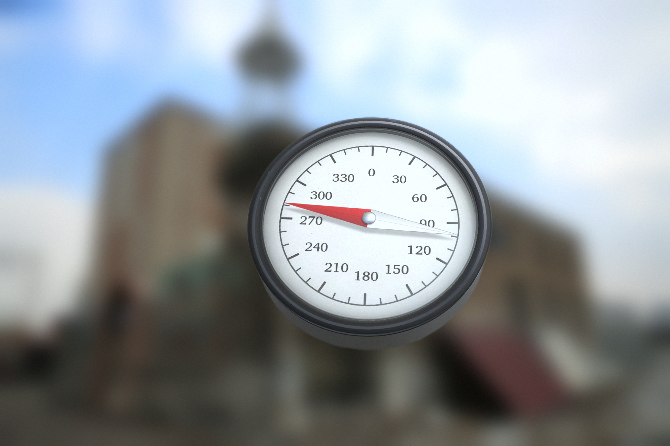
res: {"value": 280, "unit": "°"}
